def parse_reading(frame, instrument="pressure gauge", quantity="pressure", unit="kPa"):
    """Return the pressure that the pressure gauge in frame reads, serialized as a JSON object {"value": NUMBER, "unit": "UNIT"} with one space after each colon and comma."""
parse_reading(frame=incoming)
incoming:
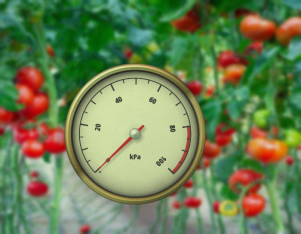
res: {"value": 0, "unit": "kPa"}
